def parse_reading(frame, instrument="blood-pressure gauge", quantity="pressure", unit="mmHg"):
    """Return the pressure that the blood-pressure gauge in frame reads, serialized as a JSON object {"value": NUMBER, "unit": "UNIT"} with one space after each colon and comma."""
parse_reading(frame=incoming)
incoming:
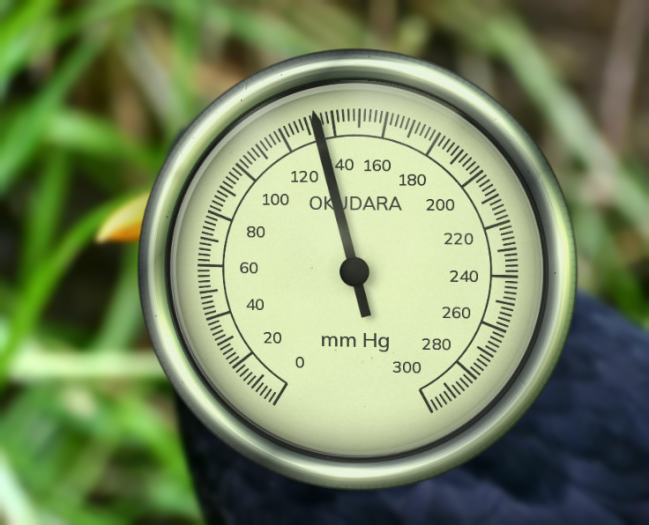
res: {"value": 134, "unit": "mmHg"}
